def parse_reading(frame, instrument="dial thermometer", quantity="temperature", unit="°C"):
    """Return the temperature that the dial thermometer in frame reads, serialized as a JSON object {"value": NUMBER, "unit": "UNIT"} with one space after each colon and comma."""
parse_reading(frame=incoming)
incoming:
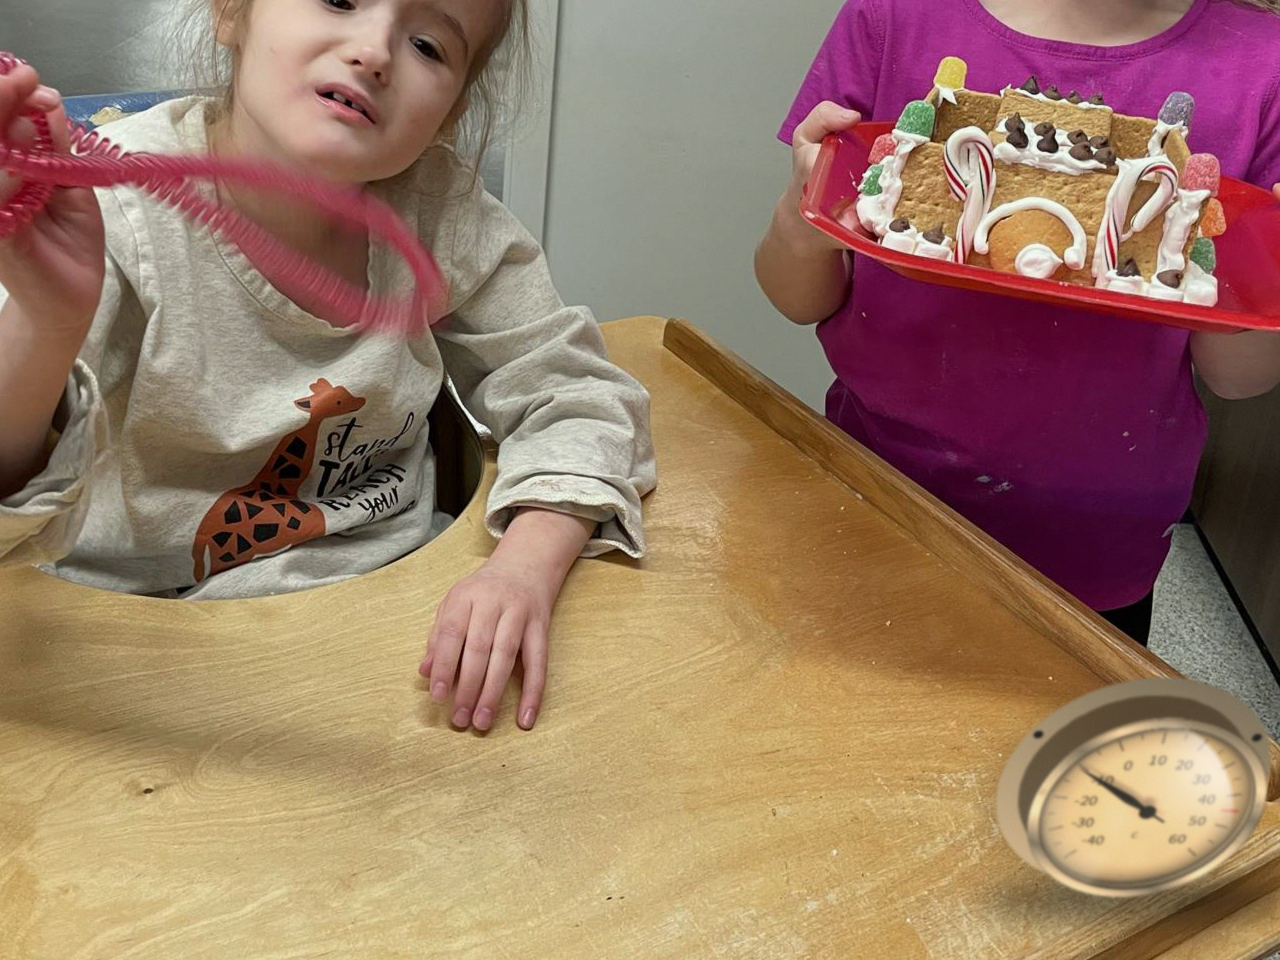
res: {"value": -10, "unit": "°C"}
